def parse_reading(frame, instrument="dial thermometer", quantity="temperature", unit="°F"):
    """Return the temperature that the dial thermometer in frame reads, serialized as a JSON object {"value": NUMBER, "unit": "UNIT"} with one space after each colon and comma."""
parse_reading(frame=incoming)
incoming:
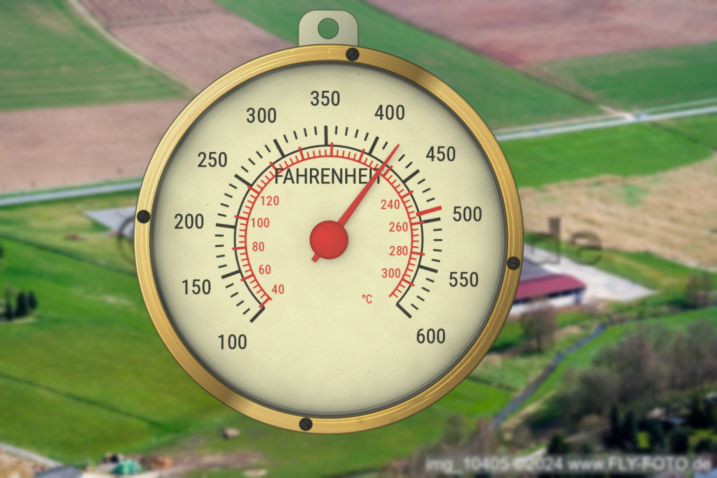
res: {"value": 420, "unit": "°F"}
